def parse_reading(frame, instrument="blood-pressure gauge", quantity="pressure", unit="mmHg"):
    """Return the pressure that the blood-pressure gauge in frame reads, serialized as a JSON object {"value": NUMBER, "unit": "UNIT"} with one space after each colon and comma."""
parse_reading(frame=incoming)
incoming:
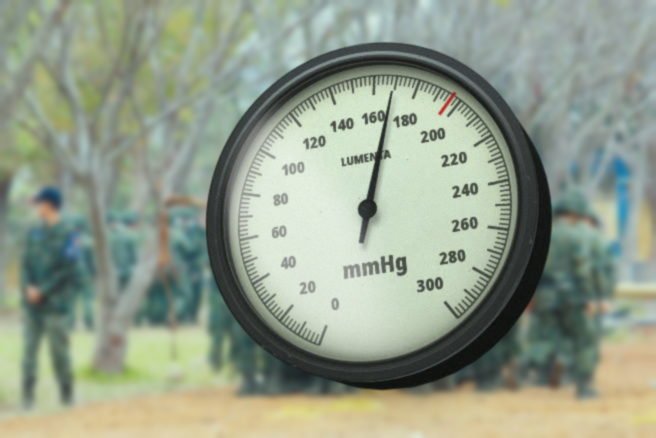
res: {"value": 170, "unit": "mmHg"}
